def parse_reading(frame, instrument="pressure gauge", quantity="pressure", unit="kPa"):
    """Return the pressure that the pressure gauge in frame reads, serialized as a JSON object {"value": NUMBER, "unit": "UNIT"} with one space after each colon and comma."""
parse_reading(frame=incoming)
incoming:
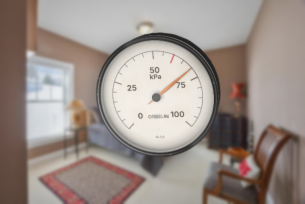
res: {"value": 70, "unit": "kPa"}
